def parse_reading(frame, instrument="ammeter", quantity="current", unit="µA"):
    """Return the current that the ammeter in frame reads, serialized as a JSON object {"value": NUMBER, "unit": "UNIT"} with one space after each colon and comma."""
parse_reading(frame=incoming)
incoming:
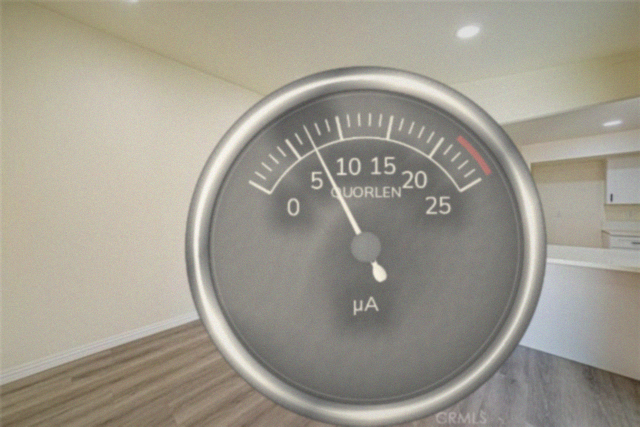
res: {"value": 7, "unit": "µA"}
